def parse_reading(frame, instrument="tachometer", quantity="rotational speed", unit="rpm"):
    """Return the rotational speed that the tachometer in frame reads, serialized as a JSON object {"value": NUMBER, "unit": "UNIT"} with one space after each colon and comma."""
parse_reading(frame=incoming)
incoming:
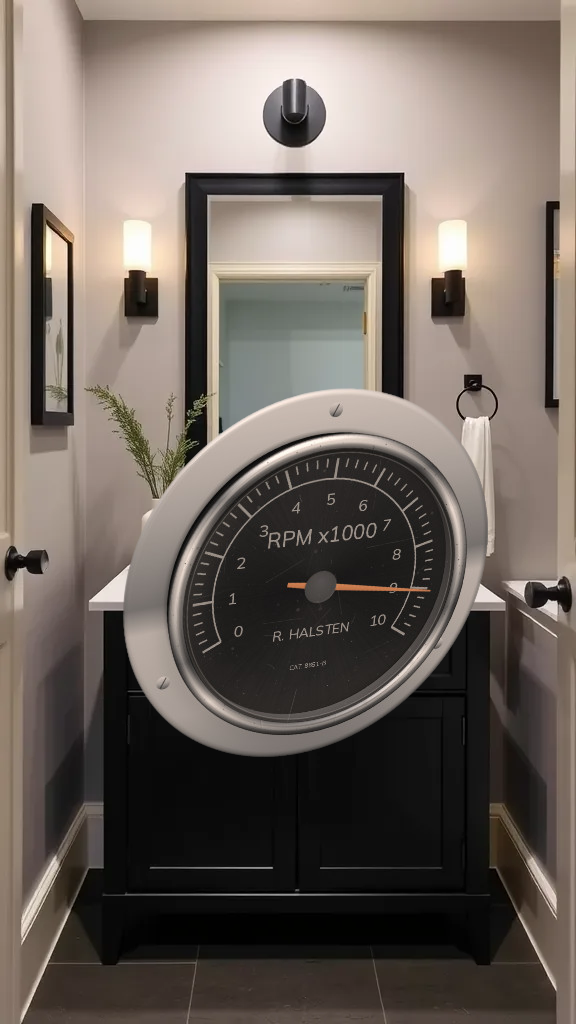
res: {"value": 9000, "unit": "rpm"}
